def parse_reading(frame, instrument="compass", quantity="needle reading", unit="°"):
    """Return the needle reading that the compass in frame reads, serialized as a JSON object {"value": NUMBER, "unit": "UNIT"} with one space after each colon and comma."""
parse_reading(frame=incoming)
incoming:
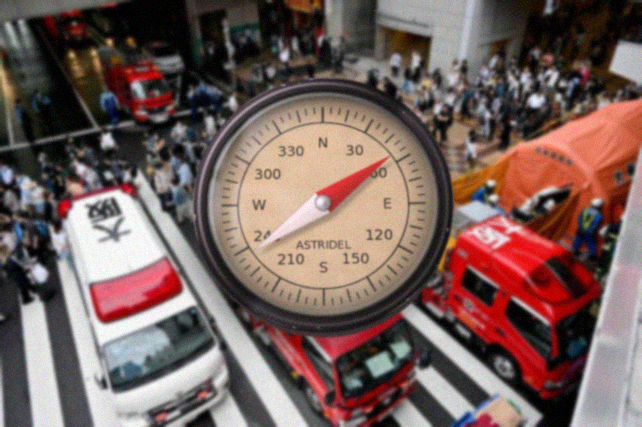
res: {"value": 55, "unit": "°"}
